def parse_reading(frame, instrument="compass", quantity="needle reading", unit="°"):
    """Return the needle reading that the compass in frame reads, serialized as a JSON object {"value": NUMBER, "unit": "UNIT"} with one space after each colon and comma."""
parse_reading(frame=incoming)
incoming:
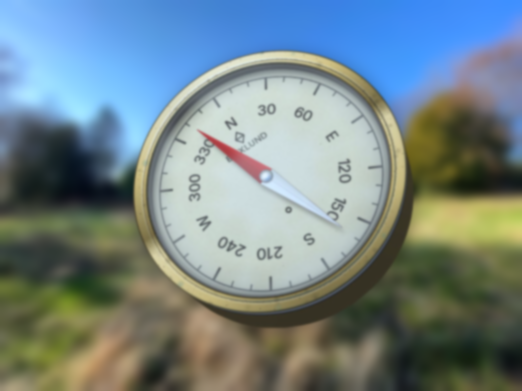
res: {"value": 340, "unit": "°"}
